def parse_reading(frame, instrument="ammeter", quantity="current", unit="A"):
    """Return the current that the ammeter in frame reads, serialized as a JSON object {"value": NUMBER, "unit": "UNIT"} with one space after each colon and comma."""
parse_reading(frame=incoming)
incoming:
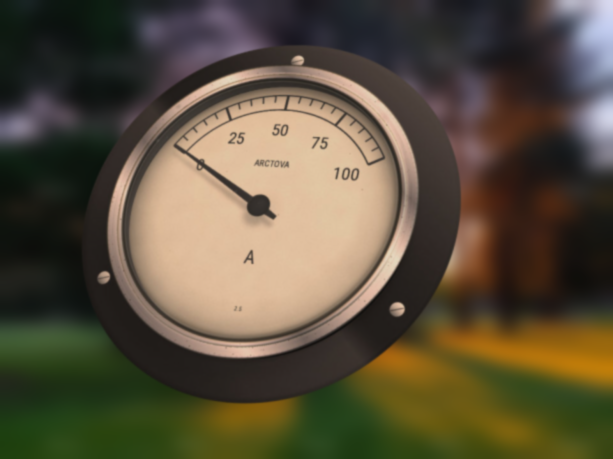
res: {"value": 0, "unit": "A"}
